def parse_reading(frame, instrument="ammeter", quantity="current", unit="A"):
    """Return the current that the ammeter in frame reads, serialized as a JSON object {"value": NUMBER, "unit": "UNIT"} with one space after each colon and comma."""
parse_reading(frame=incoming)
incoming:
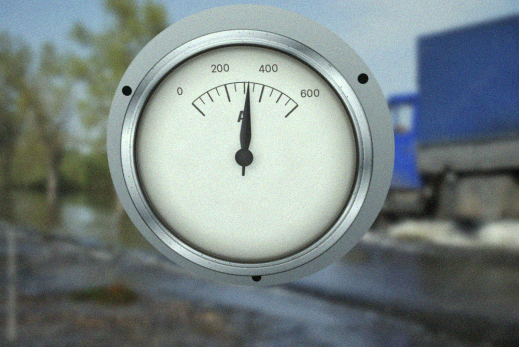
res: {"value": 325, "unit": "A"}
